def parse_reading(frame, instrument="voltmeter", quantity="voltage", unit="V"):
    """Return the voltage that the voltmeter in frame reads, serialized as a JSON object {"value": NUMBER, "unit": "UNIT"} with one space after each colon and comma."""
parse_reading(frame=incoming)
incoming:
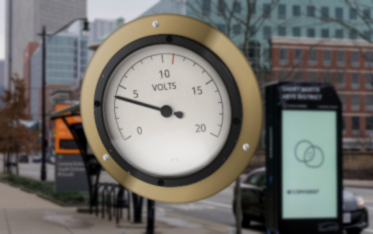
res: {"value": 4, "unit": "V"}
